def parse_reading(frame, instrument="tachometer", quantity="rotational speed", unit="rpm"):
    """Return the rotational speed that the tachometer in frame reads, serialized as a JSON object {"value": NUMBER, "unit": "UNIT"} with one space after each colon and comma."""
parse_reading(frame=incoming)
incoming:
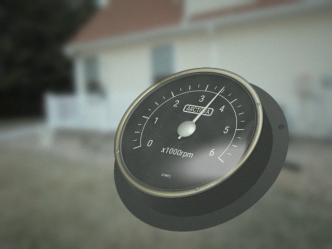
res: {"value": 3500, "unit": "rpm"}
